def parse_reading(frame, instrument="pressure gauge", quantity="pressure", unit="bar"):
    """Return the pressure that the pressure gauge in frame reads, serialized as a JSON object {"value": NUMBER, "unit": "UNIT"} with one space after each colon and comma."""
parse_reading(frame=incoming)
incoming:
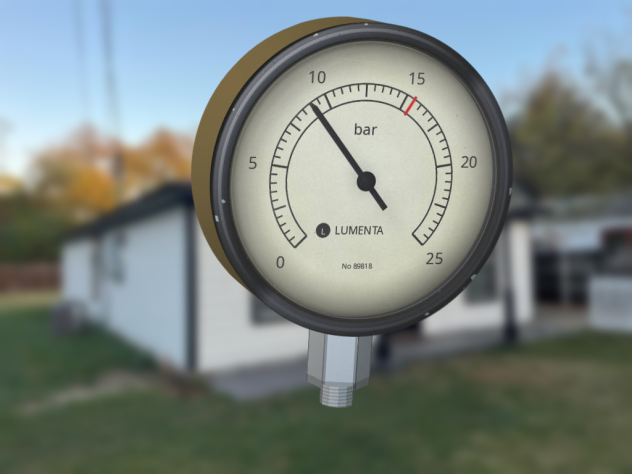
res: {"value": 9, "unit": "bar"}
